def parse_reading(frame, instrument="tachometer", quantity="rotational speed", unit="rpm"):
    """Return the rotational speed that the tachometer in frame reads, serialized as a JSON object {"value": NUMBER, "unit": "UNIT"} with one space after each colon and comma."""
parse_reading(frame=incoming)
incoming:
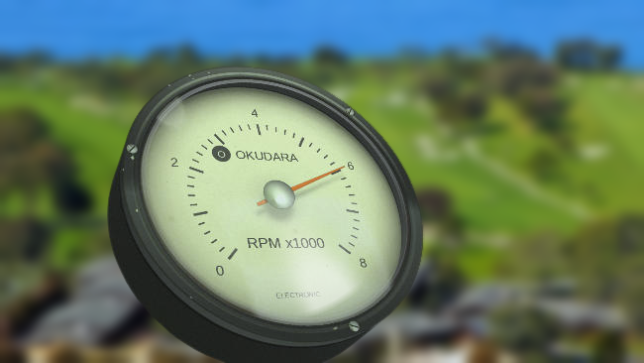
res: {"value": 6000, "unit": "rpm"}
